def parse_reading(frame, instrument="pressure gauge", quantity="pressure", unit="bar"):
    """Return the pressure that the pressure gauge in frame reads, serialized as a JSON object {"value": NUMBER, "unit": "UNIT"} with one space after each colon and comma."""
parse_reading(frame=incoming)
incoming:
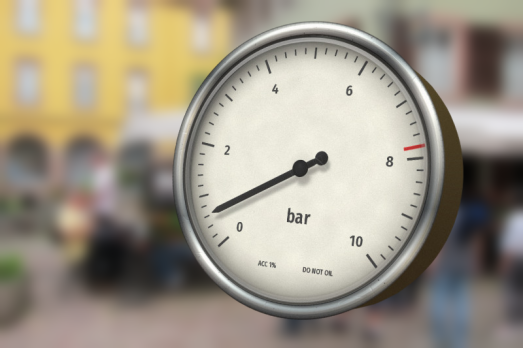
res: {"value": 0.6, "unit": "bar"}
